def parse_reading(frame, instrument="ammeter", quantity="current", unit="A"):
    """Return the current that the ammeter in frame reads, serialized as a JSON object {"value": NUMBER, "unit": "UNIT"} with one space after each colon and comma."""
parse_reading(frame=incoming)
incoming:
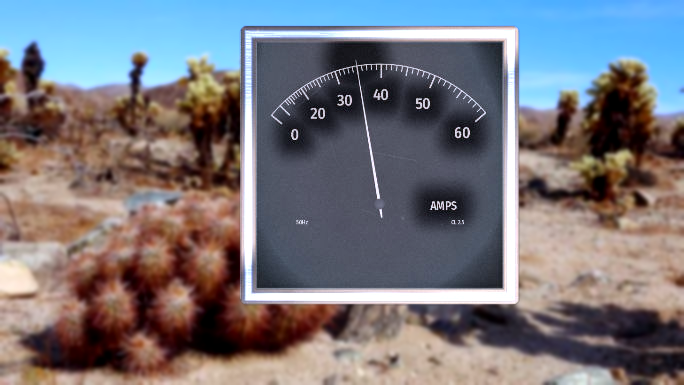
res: {"value": 35, "unit": "A"}
